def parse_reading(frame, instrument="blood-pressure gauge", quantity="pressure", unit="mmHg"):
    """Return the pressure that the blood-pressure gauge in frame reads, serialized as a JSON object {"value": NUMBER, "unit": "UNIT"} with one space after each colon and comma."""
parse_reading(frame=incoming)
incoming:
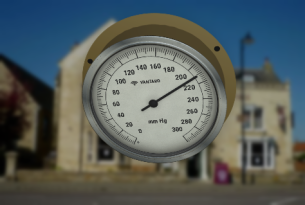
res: {"value": 210, "unit": "mmHg"}
